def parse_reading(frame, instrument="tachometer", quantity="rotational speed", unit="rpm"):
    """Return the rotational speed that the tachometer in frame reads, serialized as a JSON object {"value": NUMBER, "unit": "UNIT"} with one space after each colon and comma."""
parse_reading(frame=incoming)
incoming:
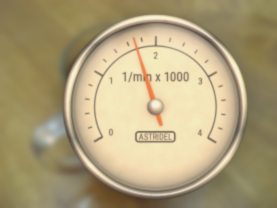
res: {"value": 1700, "unit": "rpm"}
